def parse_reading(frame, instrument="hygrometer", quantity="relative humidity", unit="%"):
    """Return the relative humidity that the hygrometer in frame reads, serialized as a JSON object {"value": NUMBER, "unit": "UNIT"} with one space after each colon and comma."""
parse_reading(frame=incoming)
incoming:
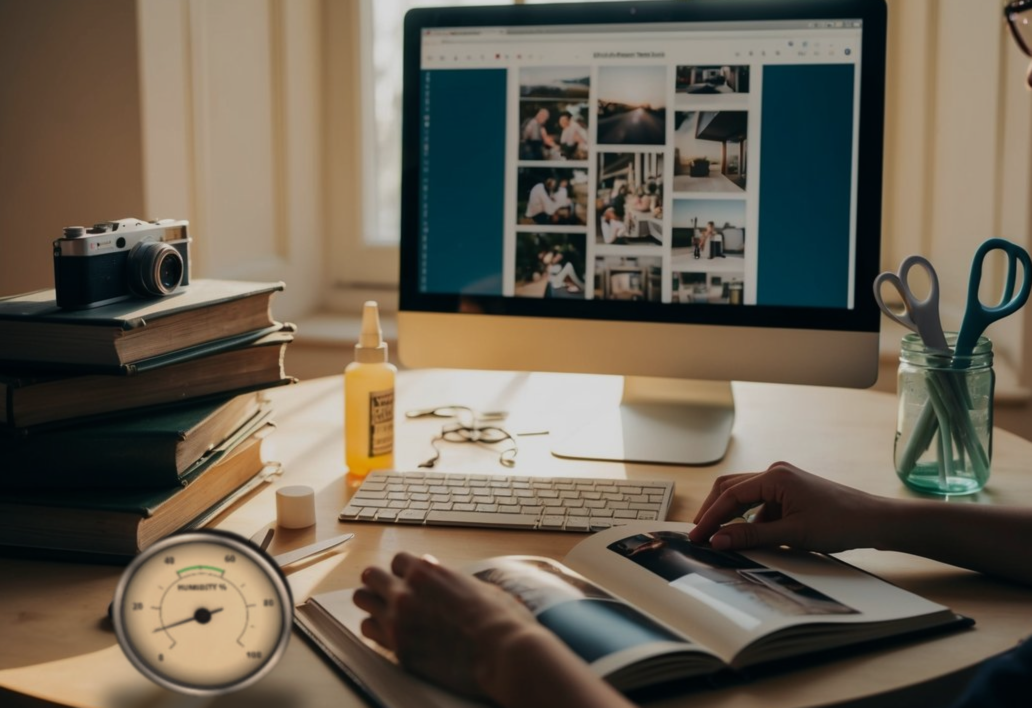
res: {"value": 10, "unit": "%"}
